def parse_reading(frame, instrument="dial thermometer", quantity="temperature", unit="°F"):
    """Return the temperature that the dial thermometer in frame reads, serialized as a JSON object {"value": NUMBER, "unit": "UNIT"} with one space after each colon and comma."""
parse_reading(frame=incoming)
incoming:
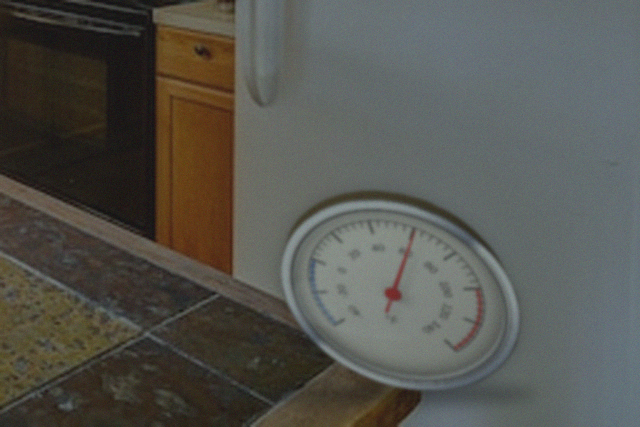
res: {"value": 60, "unit": "°F"}
